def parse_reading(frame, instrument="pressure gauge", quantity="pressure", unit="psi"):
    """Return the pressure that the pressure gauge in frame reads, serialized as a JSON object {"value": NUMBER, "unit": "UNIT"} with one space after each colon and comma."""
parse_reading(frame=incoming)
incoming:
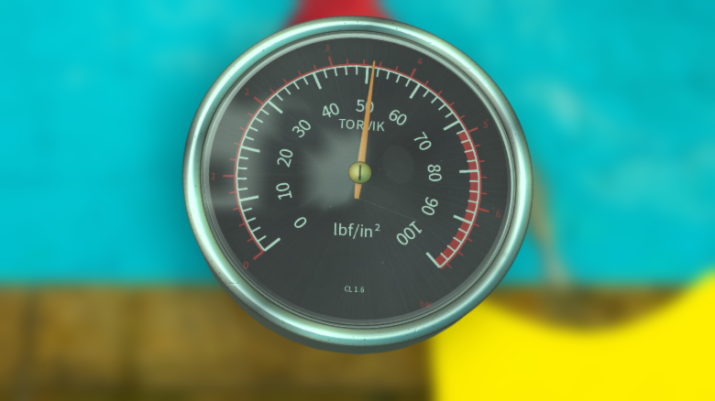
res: {"value": 51, "unit": "psi"}
